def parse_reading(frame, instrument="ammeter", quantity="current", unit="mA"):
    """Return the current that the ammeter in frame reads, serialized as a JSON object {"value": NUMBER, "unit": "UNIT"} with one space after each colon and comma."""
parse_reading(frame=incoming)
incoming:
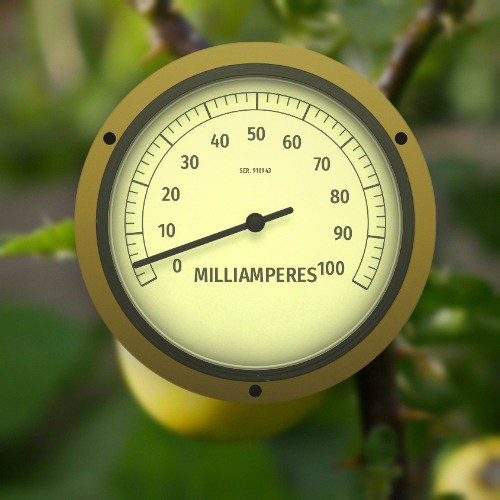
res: {"value": 4, "unit": "mA"}
